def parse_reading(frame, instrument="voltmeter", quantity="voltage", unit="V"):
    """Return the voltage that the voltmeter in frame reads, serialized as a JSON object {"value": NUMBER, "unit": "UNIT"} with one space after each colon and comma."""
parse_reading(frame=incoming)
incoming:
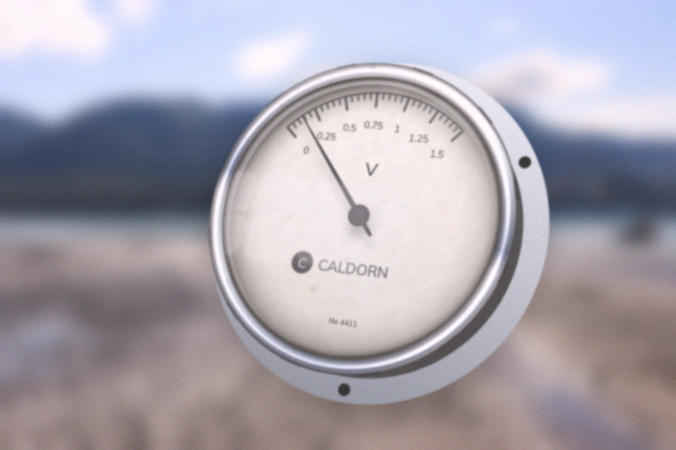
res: {"value": 0.15, "unit": "V"}
